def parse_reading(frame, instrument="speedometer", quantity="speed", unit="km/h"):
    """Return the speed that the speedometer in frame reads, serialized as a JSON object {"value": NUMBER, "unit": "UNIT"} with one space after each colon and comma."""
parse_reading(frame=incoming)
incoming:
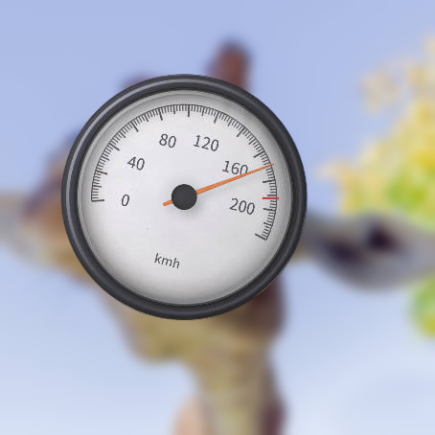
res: {"value": 170, "unit": "km/h"}
